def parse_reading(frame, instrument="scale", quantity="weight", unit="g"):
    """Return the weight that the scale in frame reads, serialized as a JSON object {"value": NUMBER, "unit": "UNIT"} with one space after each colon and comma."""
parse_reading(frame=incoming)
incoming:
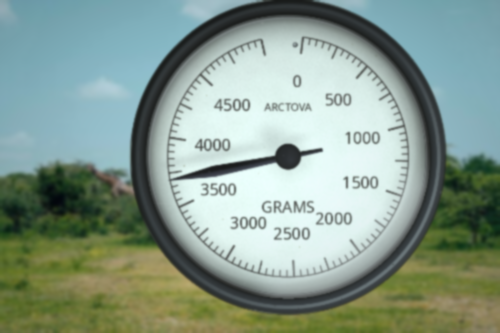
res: {"value": 3700, "unit": "g"}
